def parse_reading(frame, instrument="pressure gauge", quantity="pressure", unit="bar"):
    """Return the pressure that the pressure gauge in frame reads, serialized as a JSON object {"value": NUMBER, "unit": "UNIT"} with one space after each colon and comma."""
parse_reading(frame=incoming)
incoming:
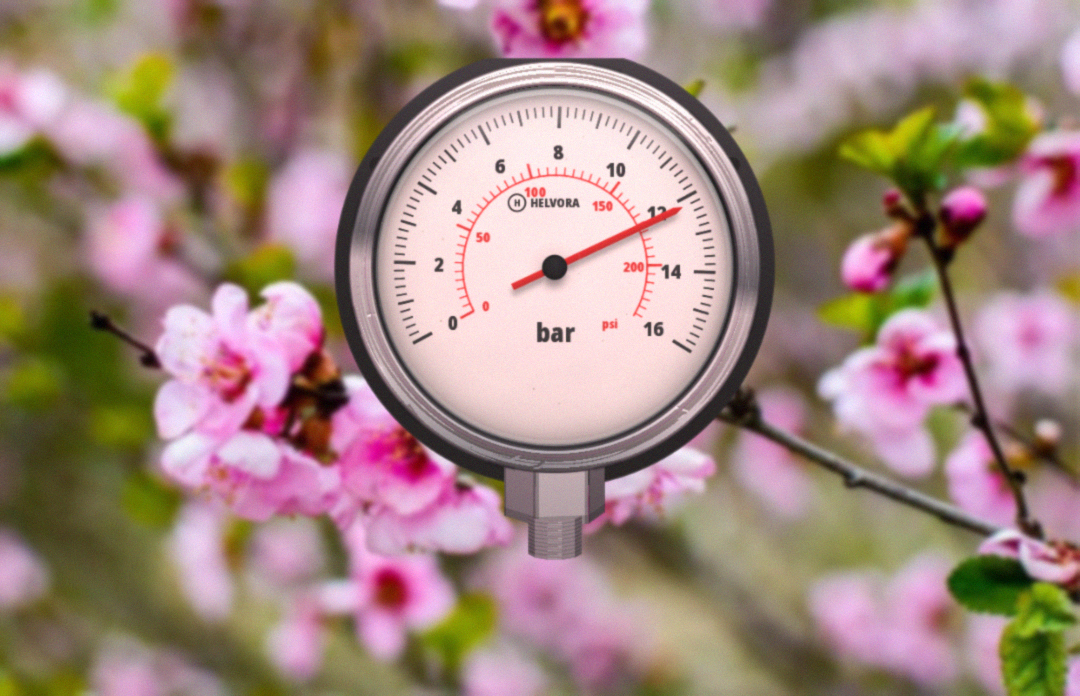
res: {"value": 12.2, "unit": "bar"}
